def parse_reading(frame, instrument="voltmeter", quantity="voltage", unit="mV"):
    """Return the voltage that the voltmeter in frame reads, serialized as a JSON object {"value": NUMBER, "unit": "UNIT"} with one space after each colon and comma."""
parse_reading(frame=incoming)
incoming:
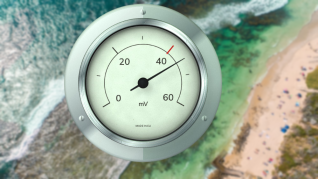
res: {"value": 45, "unit": "mV"}
